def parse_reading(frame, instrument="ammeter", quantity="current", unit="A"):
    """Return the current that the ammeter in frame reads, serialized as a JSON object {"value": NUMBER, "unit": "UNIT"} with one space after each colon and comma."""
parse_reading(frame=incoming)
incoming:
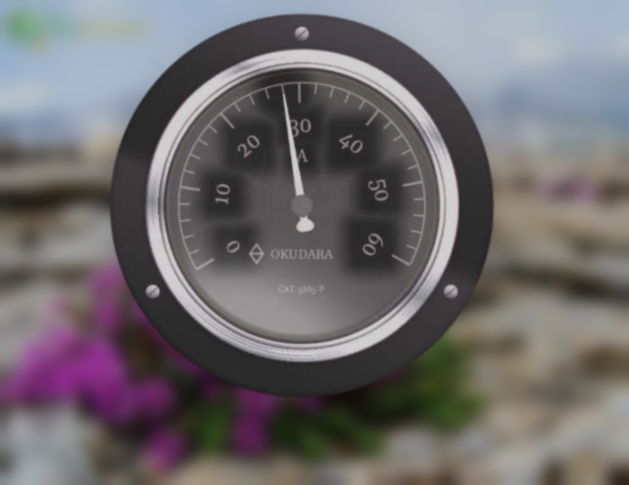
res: {"value": 28, "unit": "A"}
